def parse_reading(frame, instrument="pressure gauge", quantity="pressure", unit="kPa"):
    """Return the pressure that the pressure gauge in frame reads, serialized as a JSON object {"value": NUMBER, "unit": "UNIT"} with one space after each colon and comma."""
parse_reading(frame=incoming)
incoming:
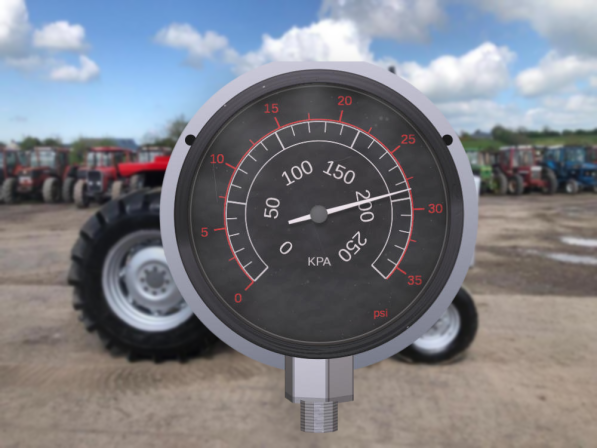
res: {"value": 195, "unit": "kPa"}
